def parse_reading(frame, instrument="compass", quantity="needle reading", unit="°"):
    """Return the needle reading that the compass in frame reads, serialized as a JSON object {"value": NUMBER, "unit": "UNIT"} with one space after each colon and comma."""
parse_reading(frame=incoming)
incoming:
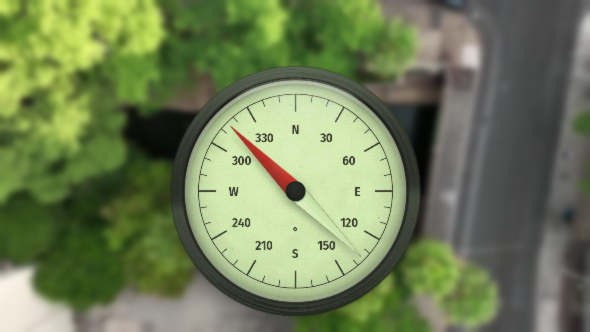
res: {"value": 315, "unit": "°"}
